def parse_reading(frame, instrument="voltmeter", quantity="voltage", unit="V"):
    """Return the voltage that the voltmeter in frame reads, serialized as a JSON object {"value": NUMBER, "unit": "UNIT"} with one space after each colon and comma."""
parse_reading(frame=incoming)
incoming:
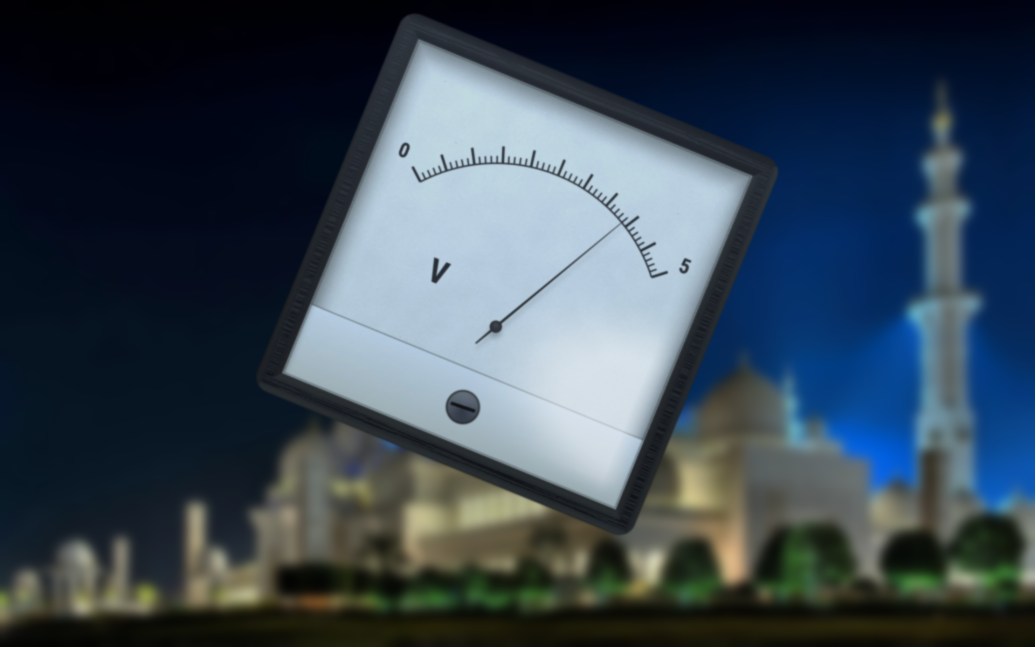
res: {"value": 3.9, "unit": "V"}
